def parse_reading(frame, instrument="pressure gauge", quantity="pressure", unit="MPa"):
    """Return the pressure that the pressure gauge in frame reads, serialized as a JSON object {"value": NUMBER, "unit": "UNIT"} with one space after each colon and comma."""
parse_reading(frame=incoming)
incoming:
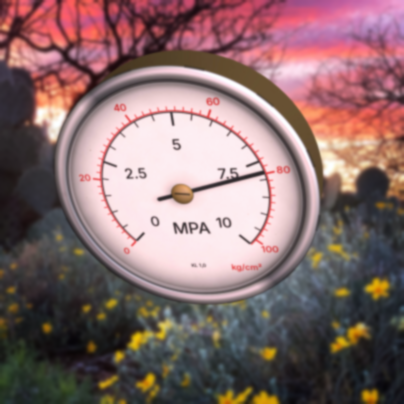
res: {"value": 7.75, "unit": "MPa"}
